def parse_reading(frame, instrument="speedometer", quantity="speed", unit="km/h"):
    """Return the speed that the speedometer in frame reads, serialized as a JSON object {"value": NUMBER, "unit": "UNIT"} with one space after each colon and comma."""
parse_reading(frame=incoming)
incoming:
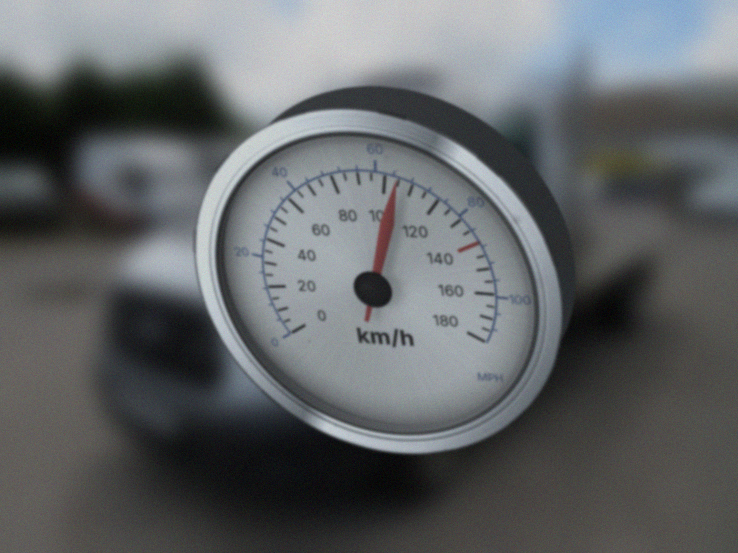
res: {"value": 105, "unit": "km/h"}
